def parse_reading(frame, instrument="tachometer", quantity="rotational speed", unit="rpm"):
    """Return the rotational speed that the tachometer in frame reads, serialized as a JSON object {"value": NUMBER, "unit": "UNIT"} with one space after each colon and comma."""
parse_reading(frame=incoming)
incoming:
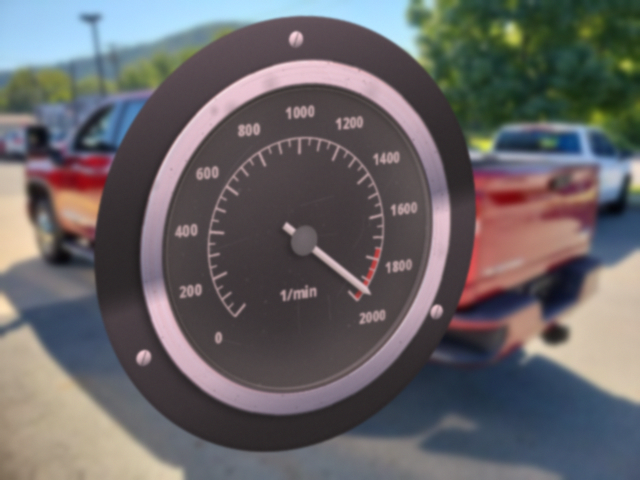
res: {"value": 1950, "unit": "rpm"}
